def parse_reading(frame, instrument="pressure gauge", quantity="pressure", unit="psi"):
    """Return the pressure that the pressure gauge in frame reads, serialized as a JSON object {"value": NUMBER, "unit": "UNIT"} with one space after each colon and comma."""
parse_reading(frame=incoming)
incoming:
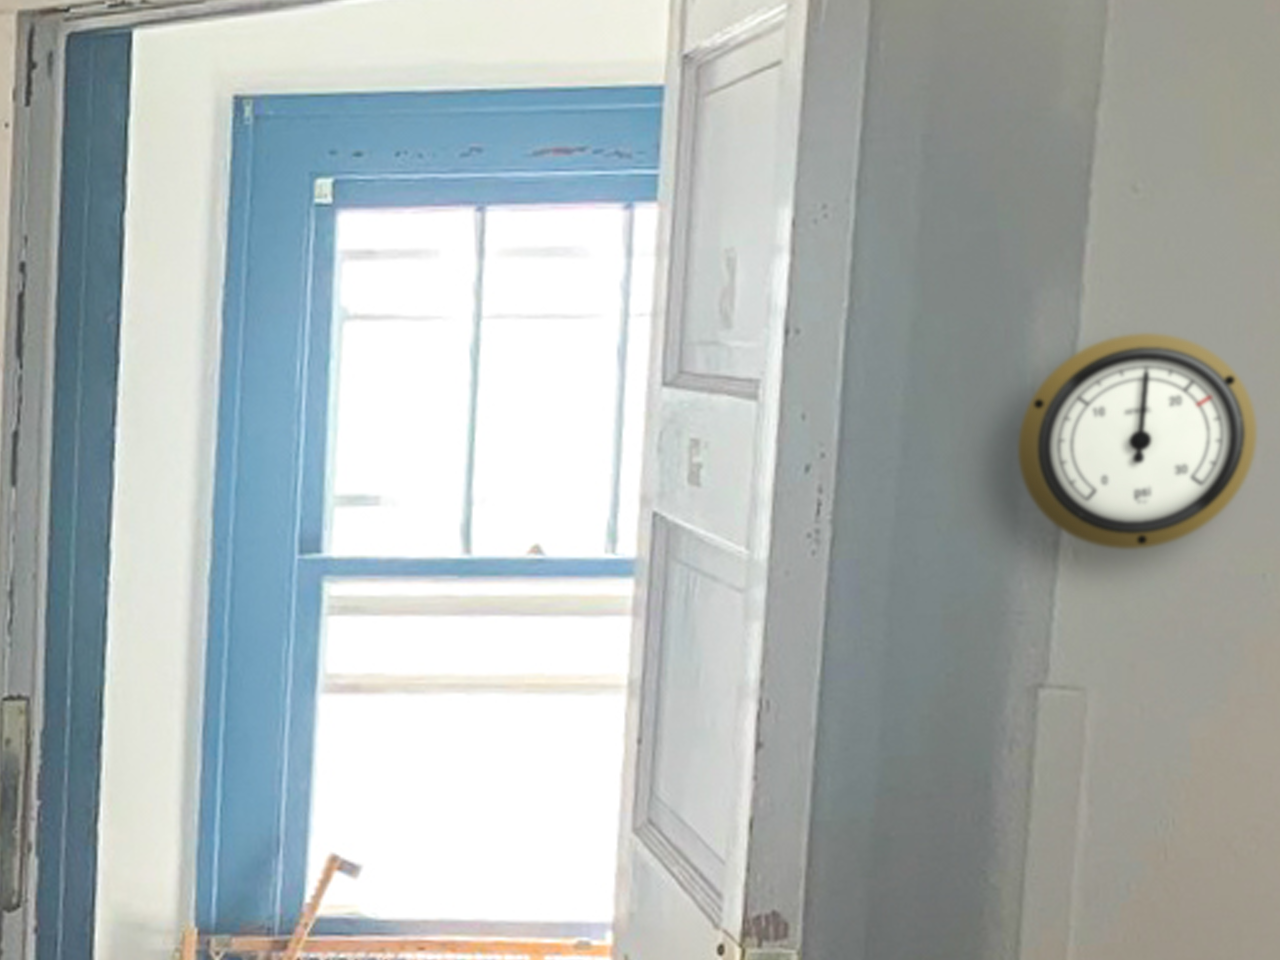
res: {"value": 16, "unit": "psi"}
